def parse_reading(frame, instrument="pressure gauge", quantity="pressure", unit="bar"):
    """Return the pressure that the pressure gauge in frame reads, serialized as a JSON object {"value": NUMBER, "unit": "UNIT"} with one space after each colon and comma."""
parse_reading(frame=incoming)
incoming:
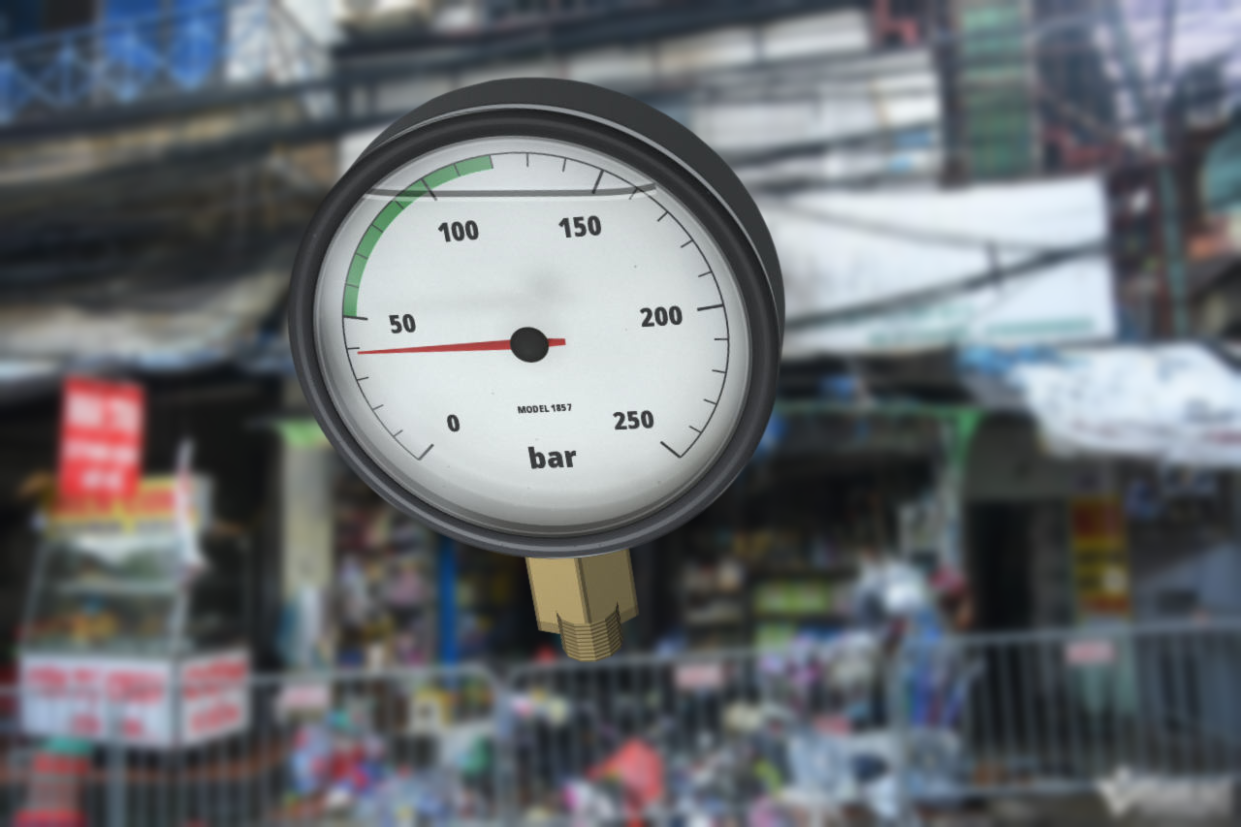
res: {"value": 40, "unit": "bar"}
